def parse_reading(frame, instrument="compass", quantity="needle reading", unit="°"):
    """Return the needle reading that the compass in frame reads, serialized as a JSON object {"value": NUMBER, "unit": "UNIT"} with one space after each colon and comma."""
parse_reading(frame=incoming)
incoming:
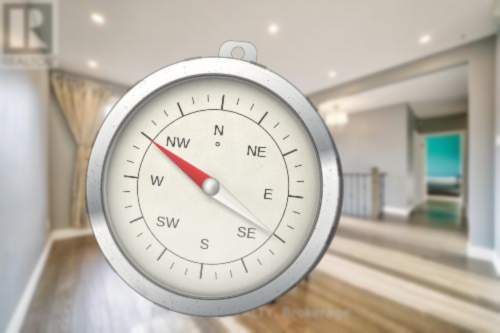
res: {"value": 300, "unit": "°"}
